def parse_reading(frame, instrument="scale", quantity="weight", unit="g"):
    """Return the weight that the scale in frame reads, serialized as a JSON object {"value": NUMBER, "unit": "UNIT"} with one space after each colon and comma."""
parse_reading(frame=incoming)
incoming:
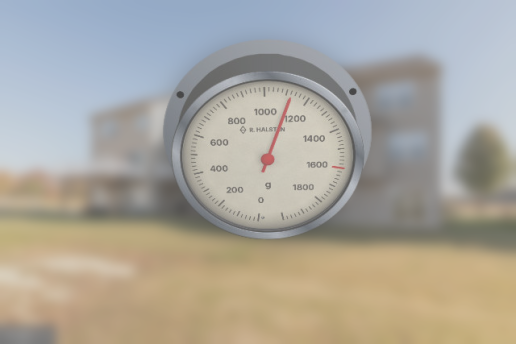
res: {"value": 1120, "unit": "g"}
